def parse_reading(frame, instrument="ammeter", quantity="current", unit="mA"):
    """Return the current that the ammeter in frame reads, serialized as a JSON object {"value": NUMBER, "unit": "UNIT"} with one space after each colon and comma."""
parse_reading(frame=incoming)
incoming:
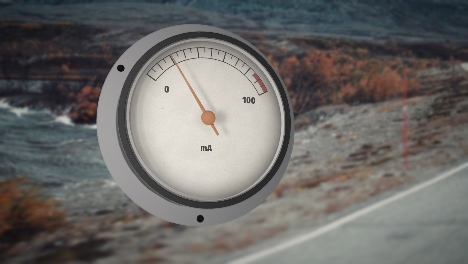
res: {"value": 20, "unit": "mA"}
